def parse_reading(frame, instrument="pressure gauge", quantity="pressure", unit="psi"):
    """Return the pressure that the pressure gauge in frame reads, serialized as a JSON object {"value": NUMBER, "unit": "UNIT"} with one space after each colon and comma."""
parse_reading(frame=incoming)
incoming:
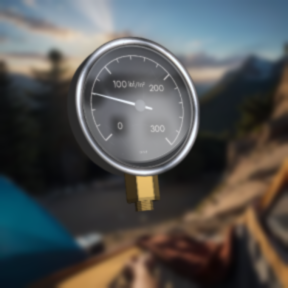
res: {"value": 60, "unit": "psi"}
